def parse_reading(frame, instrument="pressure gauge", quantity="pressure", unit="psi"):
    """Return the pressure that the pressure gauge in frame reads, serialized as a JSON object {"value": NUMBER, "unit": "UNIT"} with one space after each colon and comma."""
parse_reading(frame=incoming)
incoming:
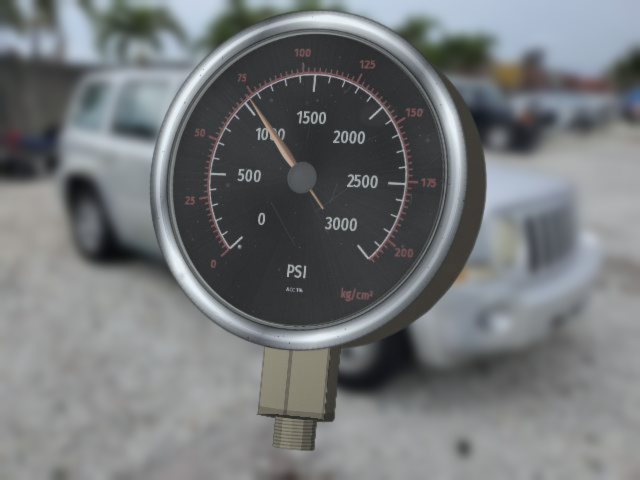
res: {"value": 1050, "unit": "psi"}
